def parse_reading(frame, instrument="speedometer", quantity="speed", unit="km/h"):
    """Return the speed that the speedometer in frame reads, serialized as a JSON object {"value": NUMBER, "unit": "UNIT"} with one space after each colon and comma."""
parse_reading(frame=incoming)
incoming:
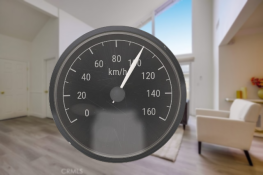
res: {"value": 100, "unit": "km/h"}
